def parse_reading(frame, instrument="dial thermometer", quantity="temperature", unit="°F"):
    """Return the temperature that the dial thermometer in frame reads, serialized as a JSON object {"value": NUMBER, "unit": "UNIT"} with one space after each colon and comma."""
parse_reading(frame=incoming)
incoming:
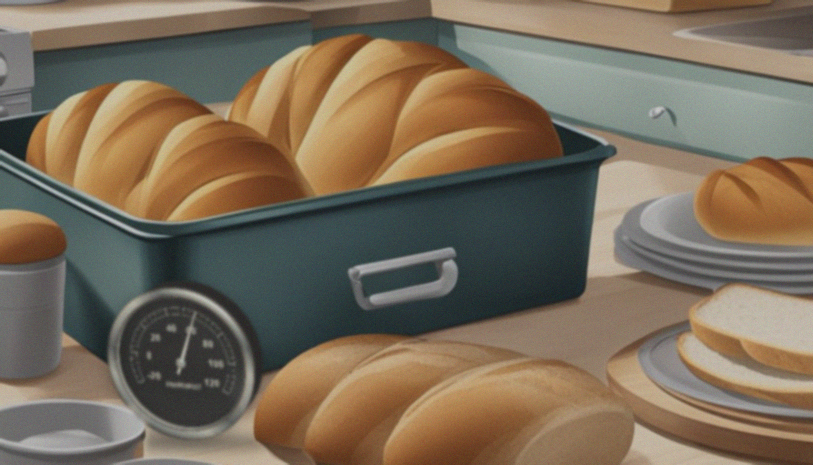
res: {"value": 60, "unit": "°F"}
